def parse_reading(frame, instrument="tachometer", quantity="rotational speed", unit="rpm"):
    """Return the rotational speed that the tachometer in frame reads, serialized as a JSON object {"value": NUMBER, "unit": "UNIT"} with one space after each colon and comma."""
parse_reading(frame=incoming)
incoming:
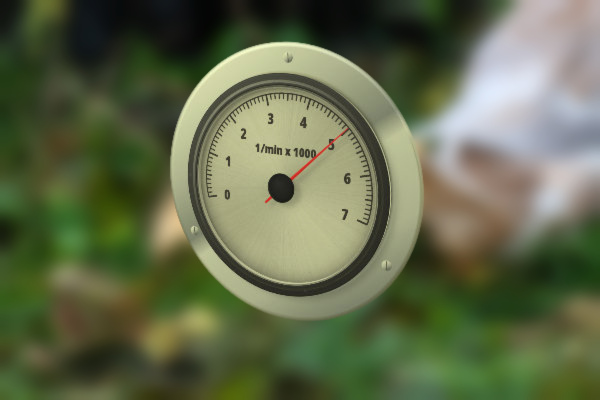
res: {"value": 5000, "unit": "rpm"}
